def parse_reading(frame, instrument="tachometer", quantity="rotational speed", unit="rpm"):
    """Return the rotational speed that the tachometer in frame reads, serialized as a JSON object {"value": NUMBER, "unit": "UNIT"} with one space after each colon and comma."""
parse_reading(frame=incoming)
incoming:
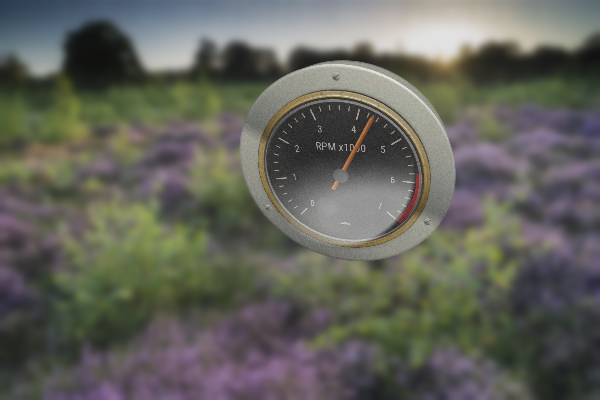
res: {"value": 4300, "unit": "rpm"}
